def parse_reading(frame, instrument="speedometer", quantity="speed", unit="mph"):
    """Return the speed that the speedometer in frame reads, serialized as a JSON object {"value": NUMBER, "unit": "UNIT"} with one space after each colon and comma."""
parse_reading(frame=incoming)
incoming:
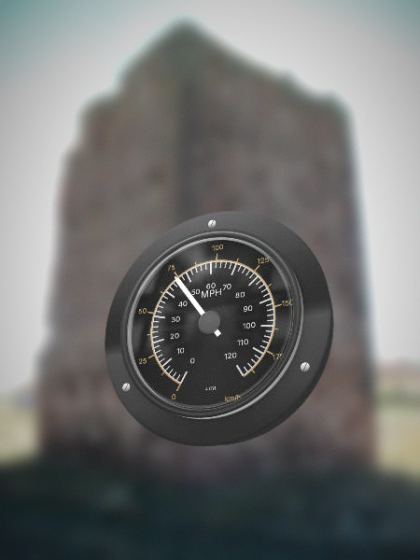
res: {"value": 46, "unit": "mph"}
